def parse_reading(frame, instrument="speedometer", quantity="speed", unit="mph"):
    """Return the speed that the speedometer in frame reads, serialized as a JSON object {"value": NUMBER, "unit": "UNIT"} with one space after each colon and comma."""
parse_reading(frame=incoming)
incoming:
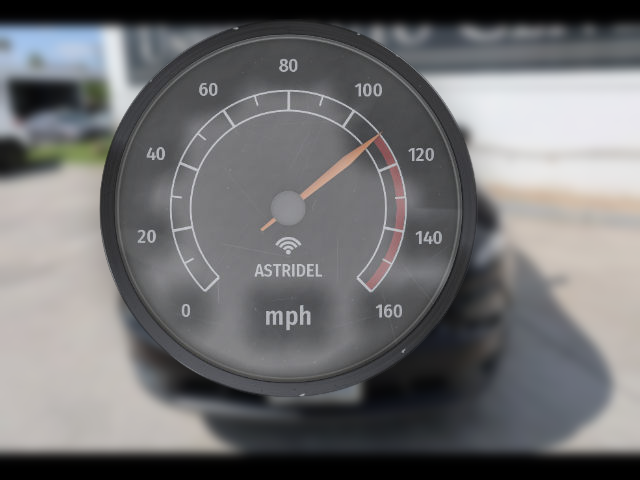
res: {"value": 110, "unit": "mph"}
